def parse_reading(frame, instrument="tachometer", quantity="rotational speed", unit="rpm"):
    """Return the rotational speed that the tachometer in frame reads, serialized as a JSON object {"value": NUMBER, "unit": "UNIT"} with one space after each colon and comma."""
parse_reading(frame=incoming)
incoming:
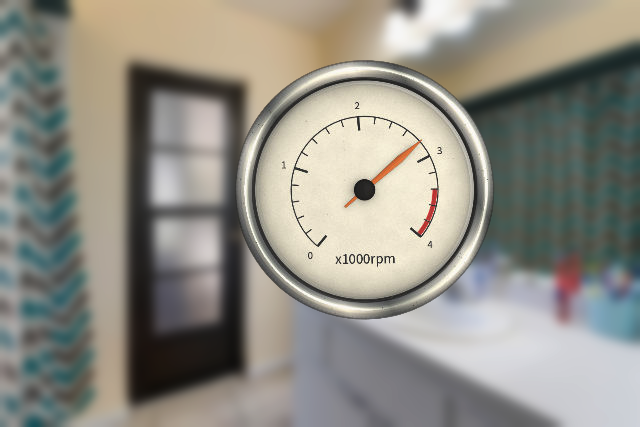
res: {"value": 2800, "unit": "rpm"}
